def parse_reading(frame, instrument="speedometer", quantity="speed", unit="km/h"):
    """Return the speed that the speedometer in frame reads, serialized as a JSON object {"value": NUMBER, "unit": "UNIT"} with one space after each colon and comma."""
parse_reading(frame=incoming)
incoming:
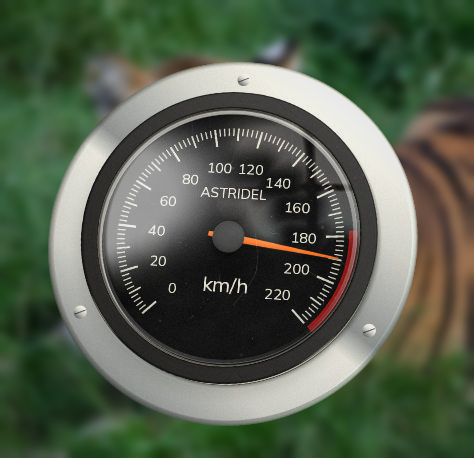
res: {"value": 190, "unit": "km/h"}
